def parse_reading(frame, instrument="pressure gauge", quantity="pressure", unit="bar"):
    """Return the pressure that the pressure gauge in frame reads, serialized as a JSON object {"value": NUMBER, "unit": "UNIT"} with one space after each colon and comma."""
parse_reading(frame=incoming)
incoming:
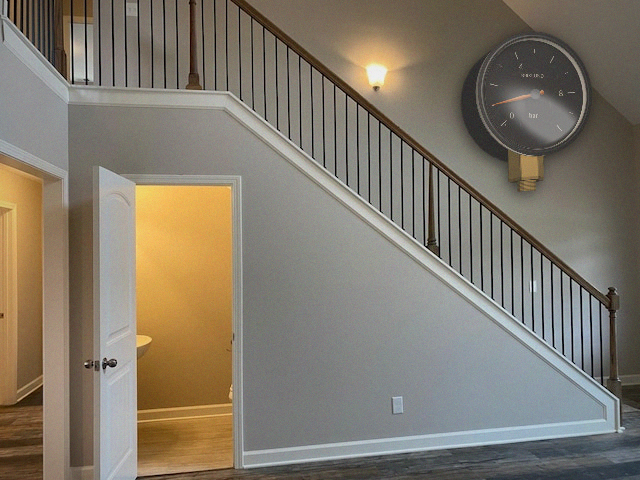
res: {"value": 1, "unit": "bar"}
